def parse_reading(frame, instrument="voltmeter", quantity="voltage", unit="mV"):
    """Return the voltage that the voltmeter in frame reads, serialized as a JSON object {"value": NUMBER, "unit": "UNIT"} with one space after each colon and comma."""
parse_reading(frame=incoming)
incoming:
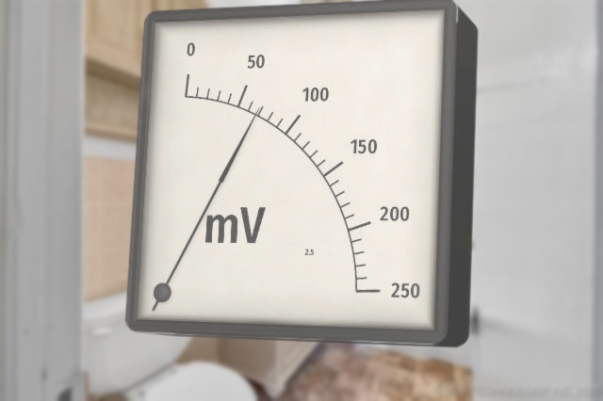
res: {"value": 70, "unit": "mV"}
